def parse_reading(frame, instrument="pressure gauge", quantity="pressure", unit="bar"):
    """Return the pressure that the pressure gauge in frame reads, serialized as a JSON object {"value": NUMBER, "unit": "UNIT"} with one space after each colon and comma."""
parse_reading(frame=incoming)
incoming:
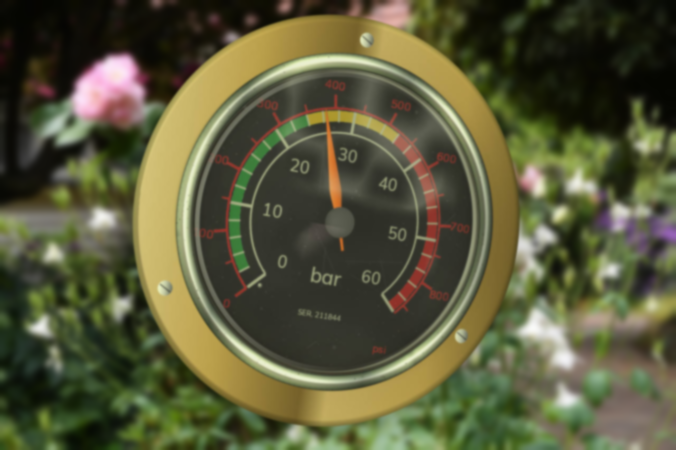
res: {"value": 26, "unit": "bar"}
